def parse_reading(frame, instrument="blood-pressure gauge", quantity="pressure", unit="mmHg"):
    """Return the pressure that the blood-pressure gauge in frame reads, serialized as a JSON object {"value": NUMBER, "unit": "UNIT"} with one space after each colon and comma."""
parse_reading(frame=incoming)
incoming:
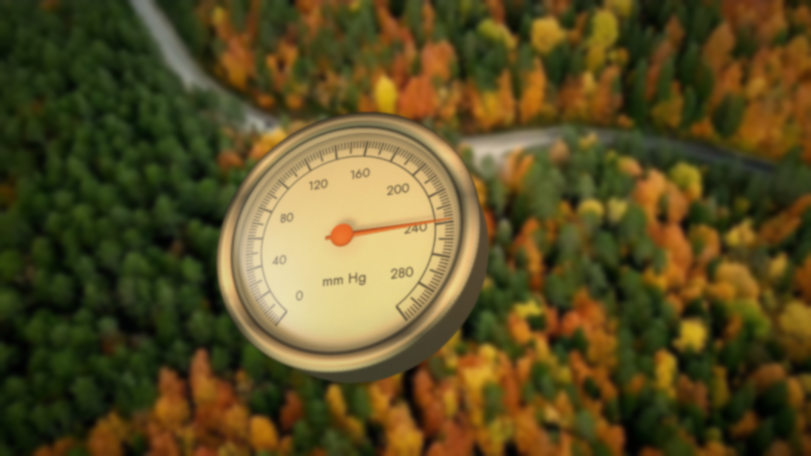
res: {"value": 240, "unit": "mmHg"}
